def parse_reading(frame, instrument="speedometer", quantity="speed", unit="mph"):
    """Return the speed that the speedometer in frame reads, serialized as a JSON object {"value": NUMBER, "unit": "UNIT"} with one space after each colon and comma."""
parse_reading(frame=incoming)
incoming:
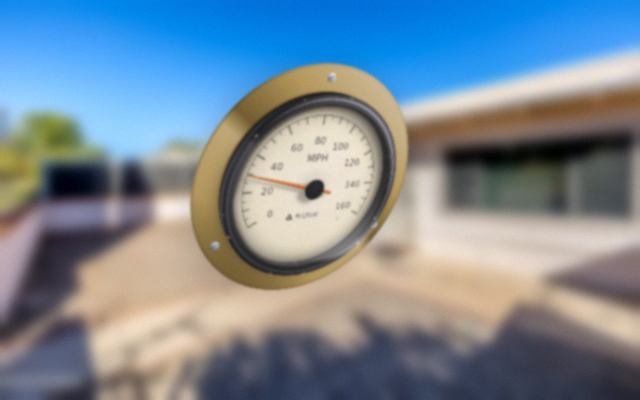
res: {"value": 30, "unit": "mph"}
